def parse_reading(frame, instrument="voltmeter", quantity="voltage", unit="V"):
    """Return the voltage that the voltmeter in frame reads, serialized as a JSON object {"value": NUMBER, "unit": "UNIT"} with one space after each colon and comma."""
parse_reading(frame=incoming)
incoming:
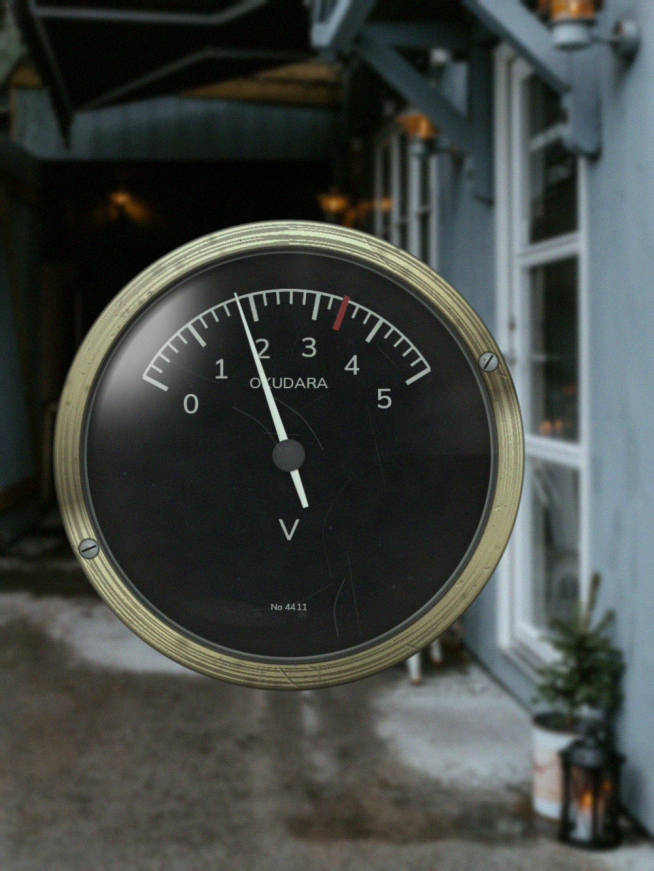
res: {"value": 1.8, "unit": "V"}
